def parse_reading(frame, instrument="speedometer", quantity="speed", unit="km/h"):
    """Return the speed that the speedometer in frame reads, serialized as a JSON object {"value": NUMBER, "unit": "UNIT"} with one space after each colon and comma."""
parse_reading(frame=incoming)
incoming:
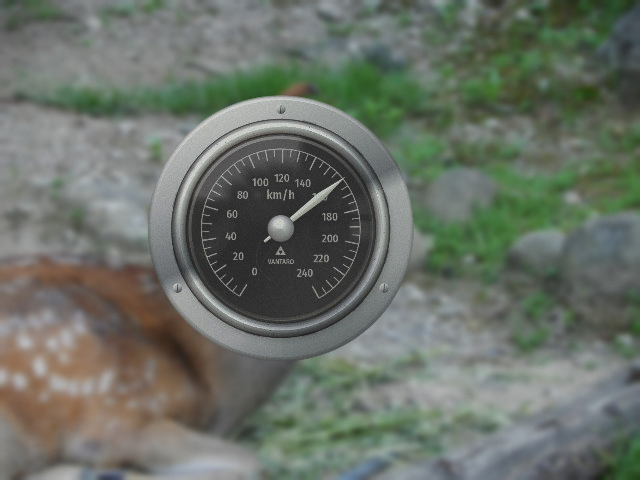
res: {"value": 160, "unit": "km/h"}
